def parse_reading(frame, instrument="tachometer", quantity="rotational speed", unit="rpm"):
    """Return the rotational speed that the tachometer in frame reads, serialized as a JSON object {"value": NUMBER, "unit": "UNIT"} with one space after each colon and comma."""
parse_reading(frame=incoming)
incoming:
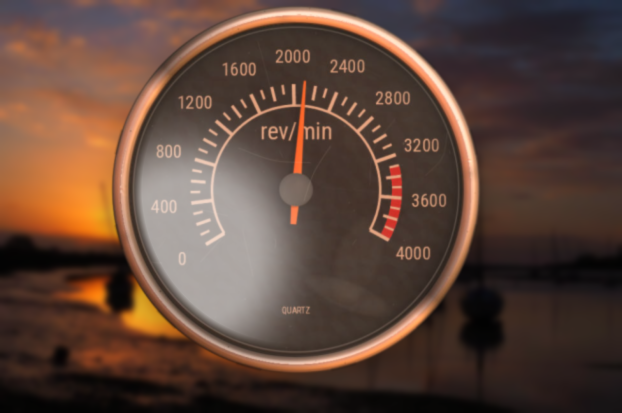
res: {"value": 2100, "unit": "rpm"}
